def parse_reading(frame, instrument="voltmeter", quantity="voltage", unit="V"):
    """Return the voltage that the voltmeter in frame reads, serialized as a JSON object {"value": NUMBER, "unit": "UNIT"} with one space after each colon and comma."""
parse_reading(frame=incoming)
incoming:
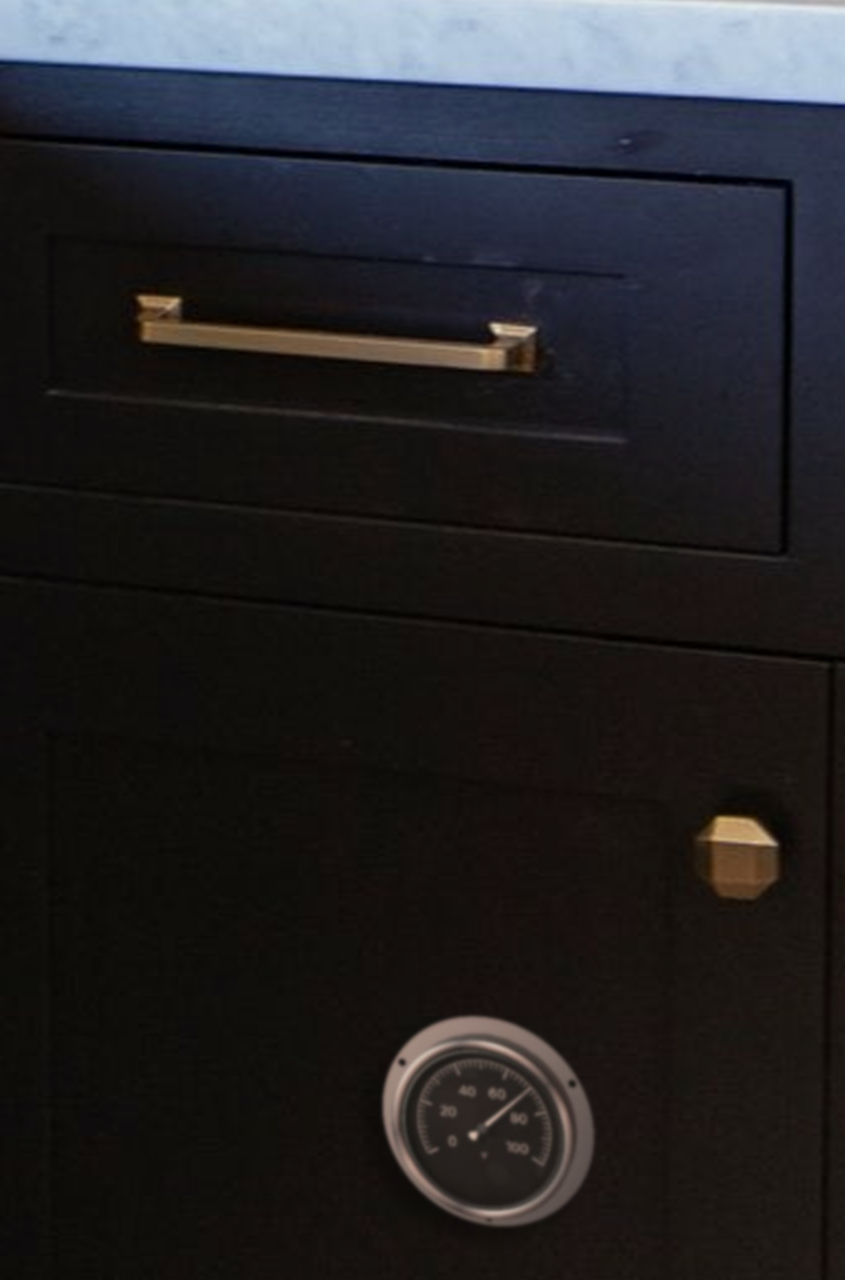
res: {"value": 70, "unit": "V"}
